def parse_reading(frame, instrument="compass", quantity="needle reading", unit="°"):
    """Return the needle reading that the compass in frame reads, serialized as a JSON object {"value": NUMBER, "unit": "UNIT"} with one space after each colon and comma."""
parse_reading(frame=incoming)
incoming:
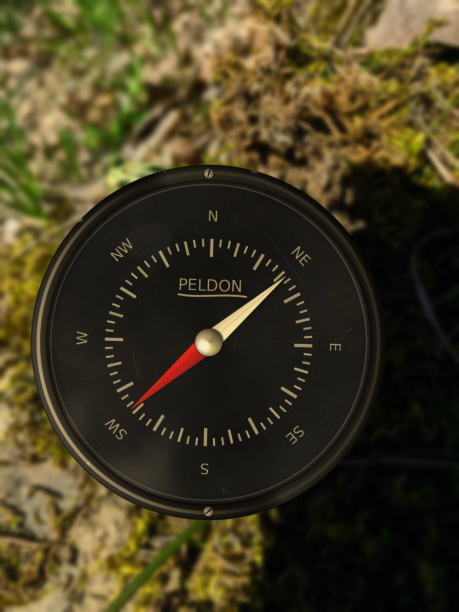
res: {"value": 227.5, "unit": "°"}
